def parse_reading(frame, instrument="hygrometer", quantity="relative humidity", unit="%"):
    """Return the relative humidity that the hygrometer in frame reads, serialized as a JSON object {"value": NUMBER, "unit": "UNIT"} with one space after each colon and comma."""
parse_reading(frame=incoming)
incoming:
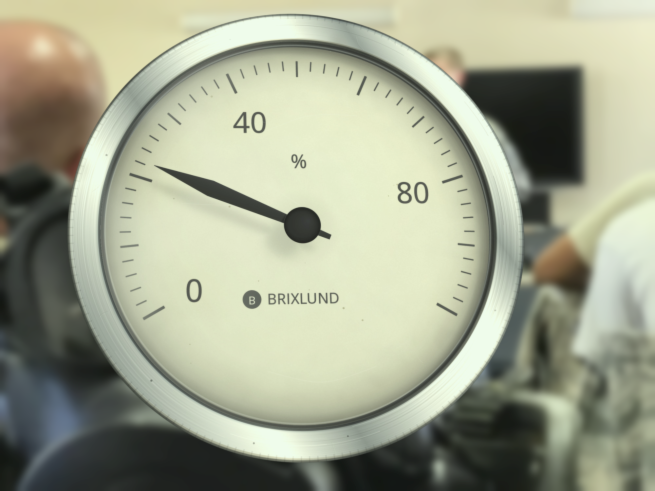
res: {"value": 22, "unit": "%"}
